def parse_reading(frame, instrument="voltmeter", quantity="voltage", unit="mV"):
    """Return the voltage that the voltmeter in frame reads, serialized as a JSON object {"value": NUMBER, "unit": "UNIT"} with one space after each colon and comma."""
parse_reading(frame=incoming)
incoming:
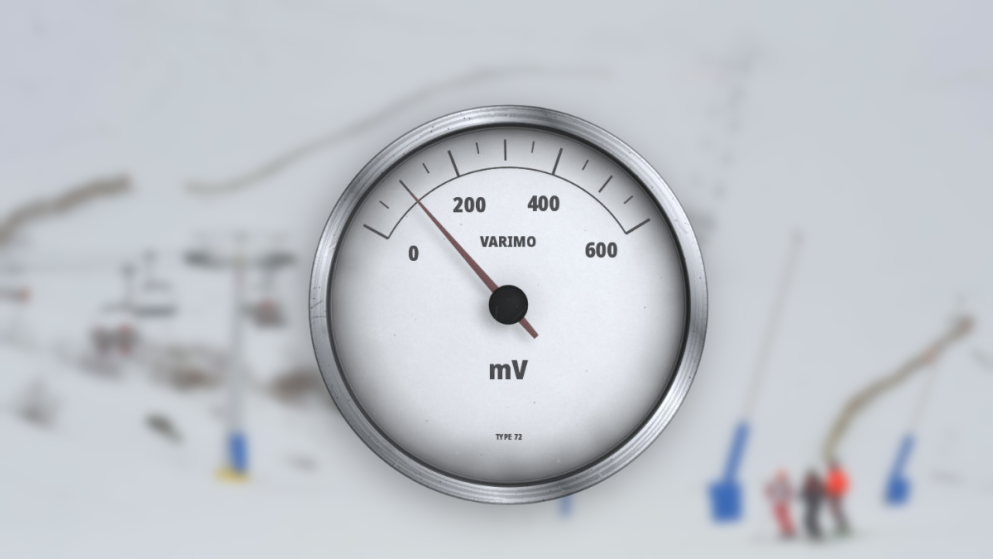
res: {"value": 100, "unit": "mV"}
